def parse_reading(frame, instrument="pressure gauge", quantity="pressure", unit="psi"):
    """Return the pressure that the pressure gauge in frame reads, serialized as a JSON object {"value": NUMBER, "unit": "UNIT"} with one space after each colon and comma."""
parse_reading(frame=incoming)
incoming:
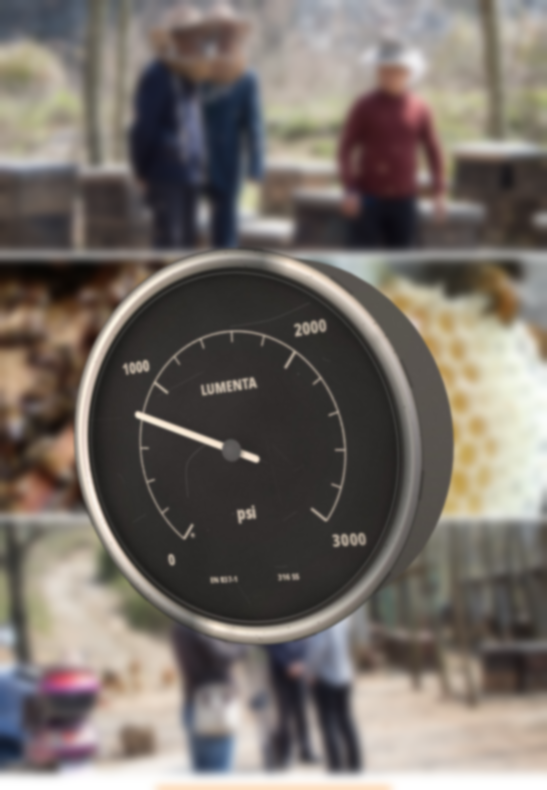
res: {"value": 800, "unit": "psi"}
